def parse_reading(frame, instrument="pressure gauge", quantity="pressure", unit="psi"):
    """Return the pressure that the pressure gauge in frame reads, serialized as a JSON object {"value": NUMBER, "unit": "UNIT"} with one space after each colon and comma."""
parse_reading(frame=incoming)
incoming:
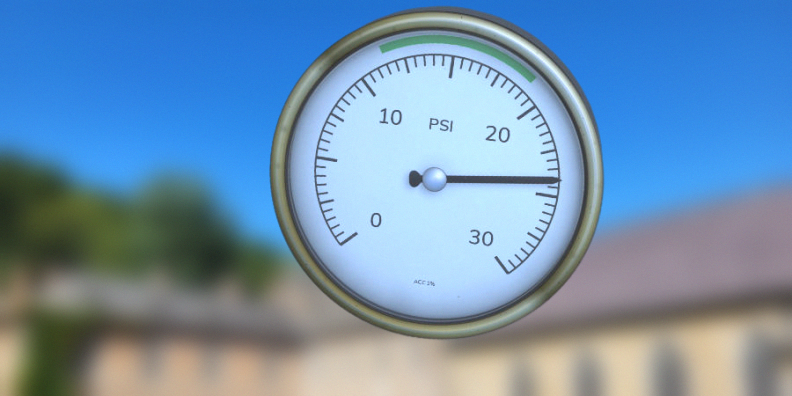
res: {"value": 24, "unit": "psi"}
